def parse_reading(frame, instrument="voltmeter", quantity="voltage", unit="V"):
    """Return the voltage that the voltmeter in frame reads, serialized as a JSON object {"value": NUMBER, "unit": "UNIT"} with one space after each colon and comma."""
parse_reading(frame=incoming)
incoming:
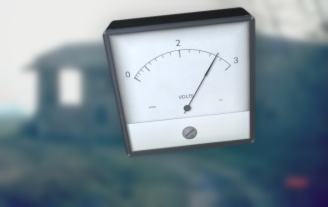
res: {"value": 2.7, "unit": "V"}
